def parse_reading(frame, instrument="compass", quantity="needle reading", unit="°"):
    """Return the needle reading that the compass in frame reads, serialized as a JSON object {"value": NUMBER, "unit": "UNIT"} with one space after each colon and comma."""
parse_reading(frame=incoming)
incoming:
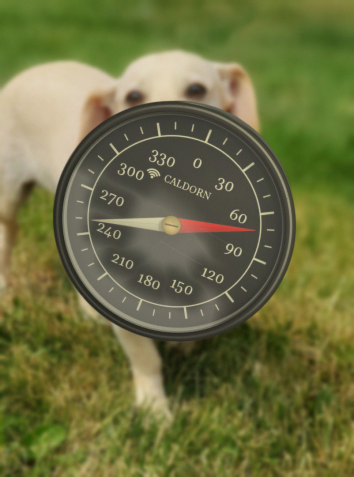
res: {"value": 70, "unit": "°"}
